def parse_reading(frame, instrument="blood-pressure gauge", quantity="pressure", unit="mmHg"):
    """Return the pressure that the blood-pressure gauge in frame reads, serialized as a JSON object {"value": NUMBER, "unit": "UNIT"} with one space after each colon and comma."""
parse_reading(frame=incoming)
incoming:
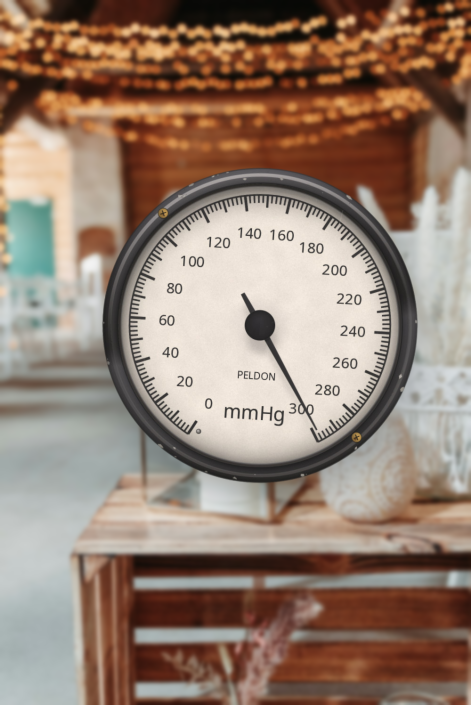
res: {"value": 298, "unit": "mmHg"}
